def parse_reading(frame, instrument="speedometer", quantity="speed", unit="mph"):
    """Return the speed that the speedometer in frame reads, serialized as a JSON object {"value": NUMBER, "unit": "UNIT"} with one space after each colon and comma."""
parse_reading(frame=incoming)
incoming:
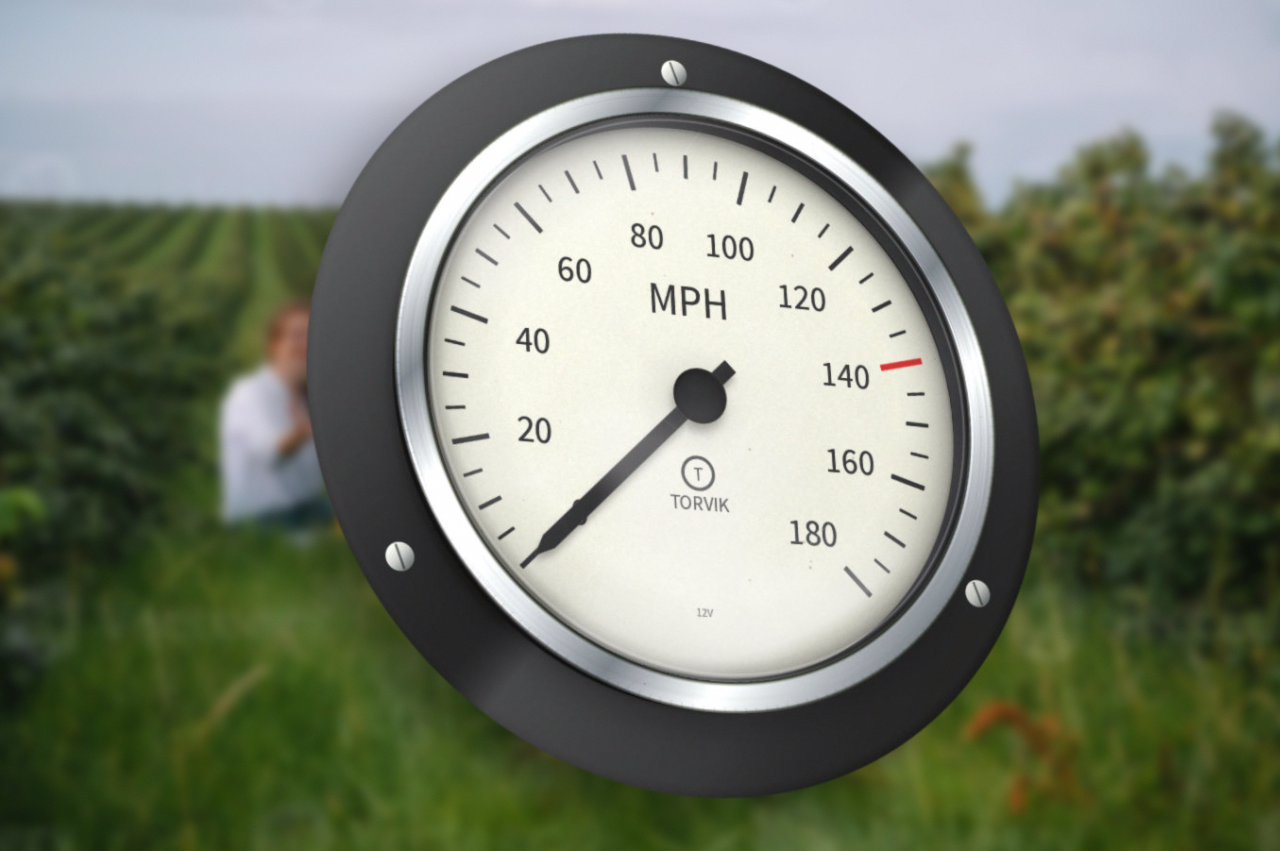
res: {"value": 0, "unit": "mph"}
